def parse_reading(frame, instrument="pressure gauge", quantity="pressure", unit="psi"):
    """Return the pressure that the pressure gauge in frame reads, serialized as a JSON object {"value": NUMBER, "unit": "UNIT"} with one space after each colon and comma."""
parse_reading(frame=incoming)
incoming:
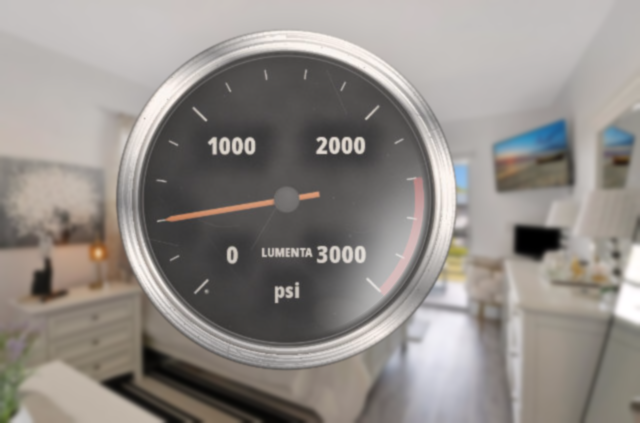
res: {"value": 400, "unit": "psi"}
